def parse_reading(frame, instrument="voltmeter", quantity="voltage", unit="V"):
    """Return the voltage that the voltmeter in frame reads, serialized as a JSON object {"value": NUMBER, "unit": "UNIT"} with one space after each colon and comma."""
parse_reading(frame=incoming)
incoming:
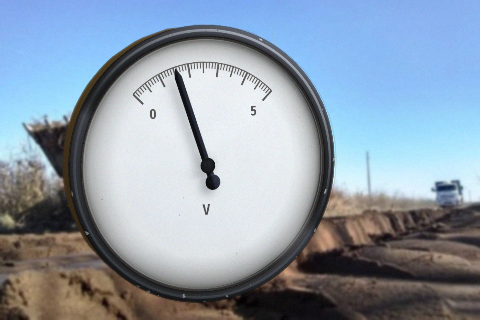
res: {"value": 1.5, "unit": "V"}
